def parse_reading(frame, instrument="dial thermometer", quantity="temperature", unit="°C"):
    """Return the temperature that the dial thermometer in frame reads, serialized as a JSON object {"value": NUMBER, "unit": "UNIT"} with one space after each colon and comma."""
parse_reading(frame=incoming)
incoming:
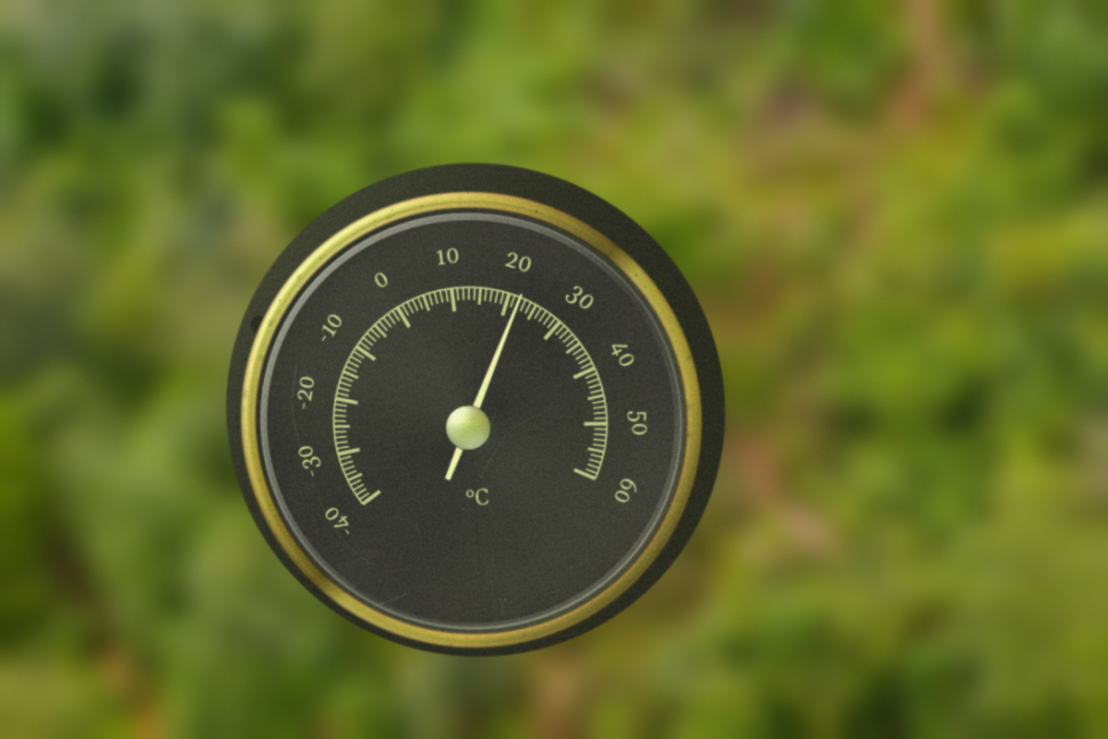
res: {"value": 22, "unit": "°C"}
